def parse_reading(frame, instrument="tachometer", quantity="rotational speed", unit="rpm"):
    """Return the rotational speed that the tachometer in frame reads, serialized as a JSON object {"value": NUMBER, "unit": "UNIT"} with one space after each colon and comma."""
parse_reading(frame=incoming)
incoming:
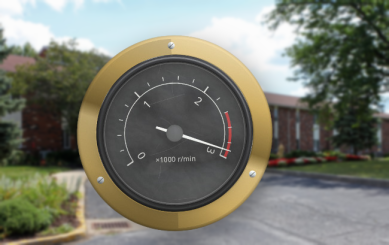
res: {"value": 2900, "unit": "rpm"}
